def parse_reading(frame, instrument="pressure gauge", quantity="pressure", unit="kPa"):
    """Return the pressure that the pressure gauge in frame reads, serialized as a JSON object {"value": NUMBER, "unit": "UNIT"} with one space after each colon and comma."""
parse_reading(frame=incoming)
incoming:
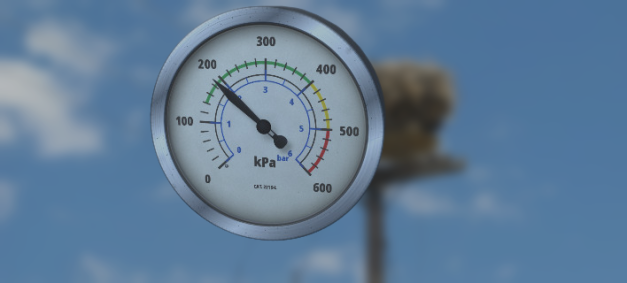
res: {"value": 190, "unit": "kPa"}
